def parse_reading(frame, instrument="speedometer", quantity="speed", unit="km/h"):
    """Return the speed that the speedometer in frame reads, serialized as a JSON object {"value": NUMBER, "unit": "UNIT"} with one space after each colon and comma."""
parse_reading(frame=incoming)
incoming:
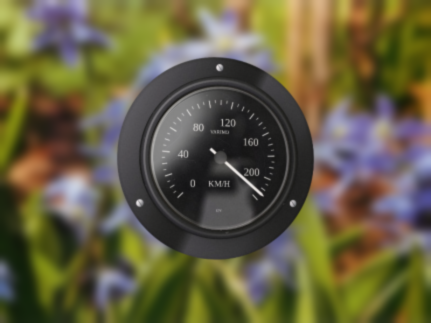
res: {"value": 215, "unit": "km/h"}
